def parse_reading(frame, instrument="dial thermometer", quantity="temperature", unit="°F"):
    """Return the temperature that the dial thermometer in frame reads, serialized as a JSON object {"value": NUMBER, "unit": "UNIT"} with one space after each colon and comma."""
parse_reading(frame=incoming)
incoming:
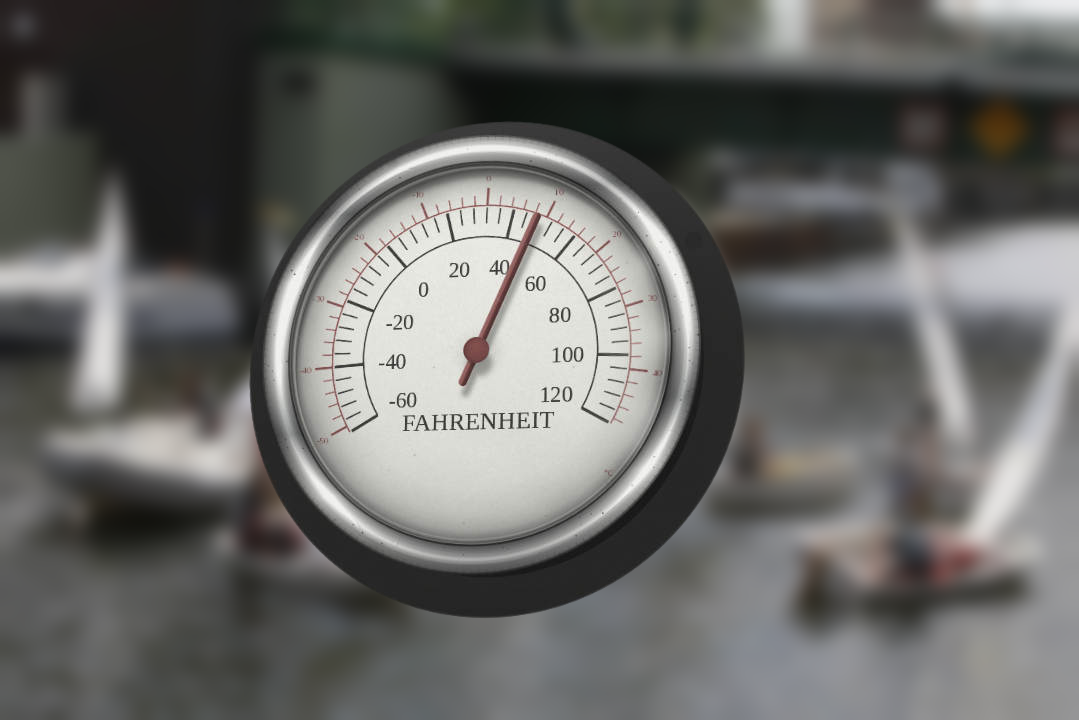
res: {"value": 48, "unit": "°F"}
